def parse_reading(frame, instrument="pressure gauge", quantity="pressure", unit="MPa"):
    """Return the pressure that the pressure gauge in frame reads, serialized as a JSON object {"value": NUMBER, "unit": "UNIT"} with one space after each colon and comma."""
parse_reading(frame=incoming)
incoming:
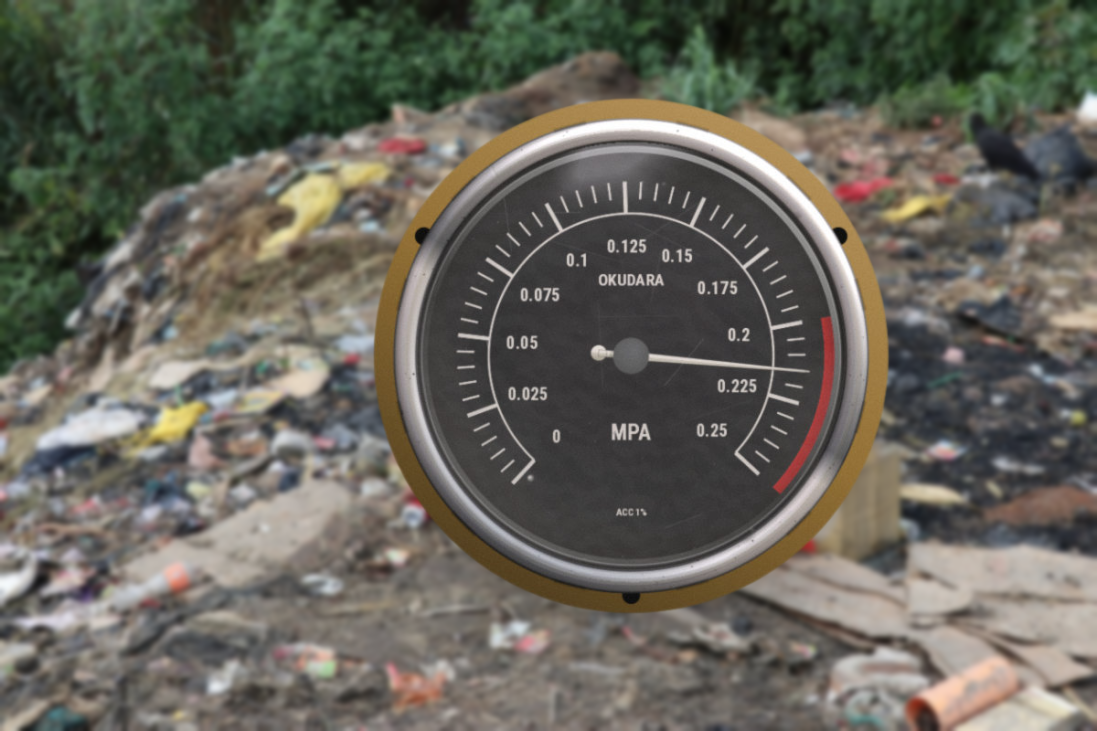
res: {"value": 0.215, "unit": "MPa"}
